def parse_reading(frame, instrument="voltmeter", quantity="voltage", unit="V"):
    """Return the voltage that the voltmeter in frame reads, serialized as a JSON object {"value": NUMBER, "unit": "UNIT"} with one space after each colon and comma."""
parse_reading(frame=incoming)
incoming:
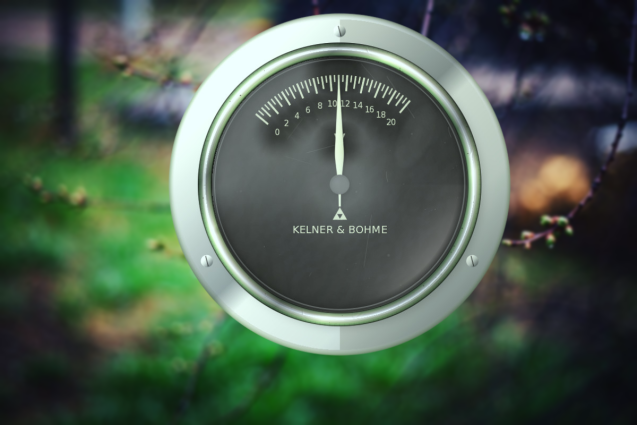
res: {"value": 11, "unit": "V"}
